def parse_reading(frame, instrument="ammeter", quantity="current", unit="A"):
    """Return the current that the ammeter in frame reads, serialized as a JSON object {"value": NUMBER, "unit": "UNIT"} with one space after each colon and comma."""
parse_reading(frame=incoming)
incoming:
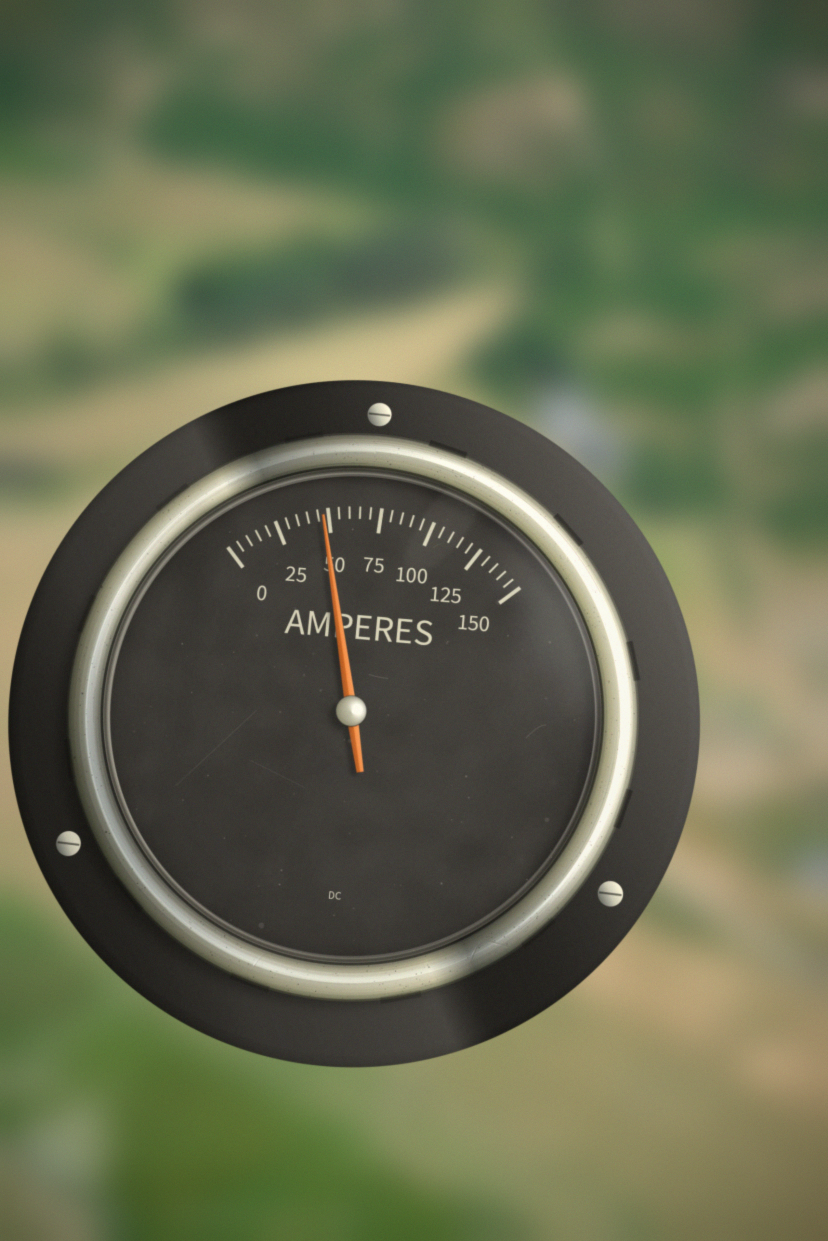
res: {"value": 47.5, "unit": "A"}
